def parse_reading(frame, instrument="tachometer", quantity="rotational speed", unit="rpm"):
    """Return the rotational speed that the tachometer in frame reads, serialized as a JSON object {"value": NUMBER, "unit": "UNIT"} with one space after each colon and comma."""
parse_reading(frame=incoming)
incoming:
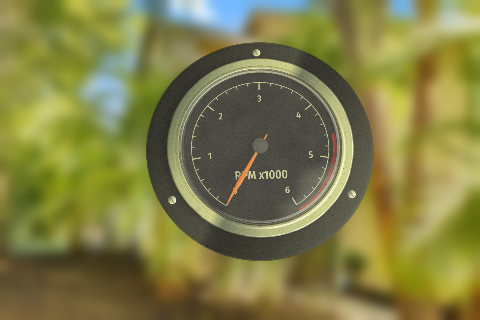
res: {"value": 0, "unit": "rpm"}
